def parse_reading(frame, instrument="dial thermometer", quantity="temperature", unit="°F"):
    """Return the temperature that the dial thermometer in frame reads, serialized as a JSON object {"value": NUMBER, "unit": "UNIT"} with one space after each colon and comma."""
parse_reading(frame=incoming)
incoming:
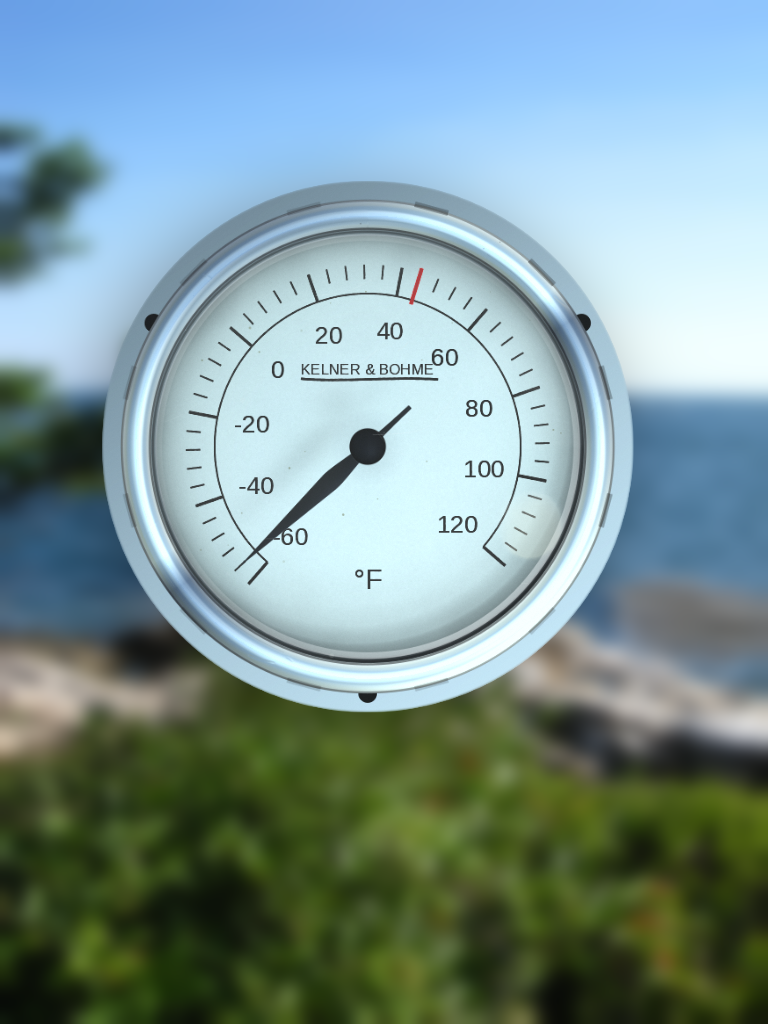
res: {"value": -56, "unit": "°F"}
